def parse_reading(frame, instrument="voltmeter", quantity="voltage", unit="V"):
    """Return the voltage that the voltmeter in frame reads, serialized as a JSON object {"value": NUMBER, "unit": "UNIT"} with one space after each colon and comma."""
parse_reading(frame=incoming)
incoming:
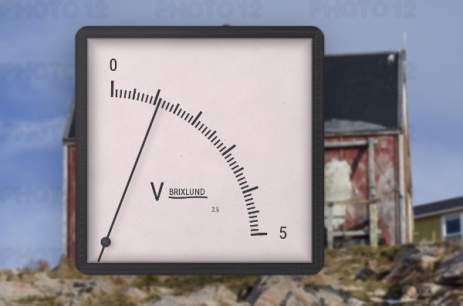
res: {"value": 1.1, "unit": "V"}
